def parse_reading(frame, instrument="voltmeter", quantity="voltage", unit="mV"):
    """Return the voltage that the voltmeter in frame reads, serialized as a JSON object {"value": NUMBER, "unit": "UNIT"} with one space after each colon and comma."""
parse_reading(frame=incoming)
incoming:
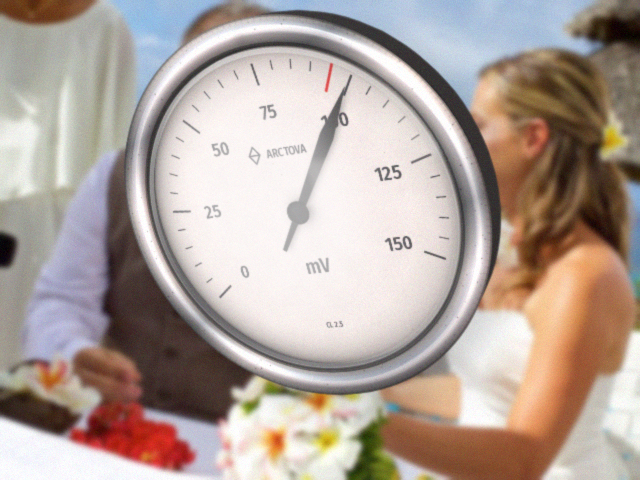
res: {"value": 100, "unit": "mV"}
